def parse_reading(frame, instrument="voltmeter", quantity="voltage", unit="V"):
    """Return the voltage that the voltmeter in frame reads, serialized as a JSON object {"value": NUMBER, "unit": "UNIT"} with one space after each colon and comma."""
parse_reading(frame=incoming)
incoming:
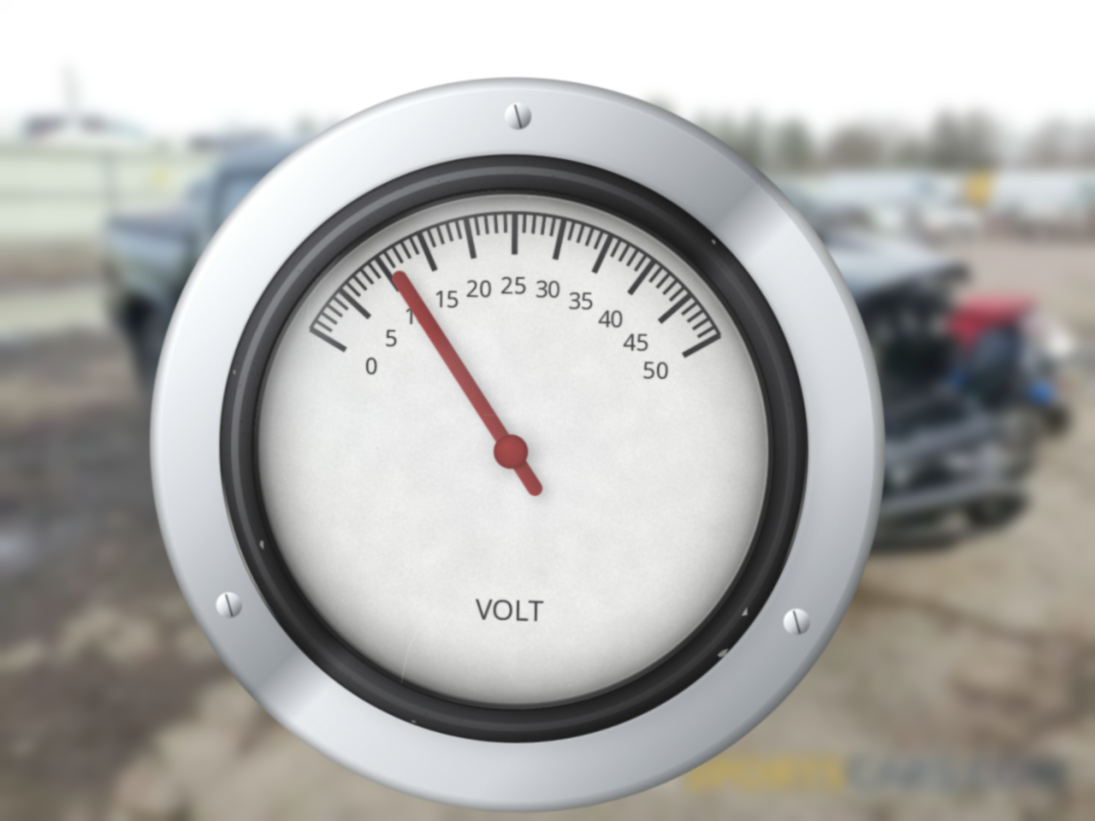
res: {"value": 11, "unit": "V"}
